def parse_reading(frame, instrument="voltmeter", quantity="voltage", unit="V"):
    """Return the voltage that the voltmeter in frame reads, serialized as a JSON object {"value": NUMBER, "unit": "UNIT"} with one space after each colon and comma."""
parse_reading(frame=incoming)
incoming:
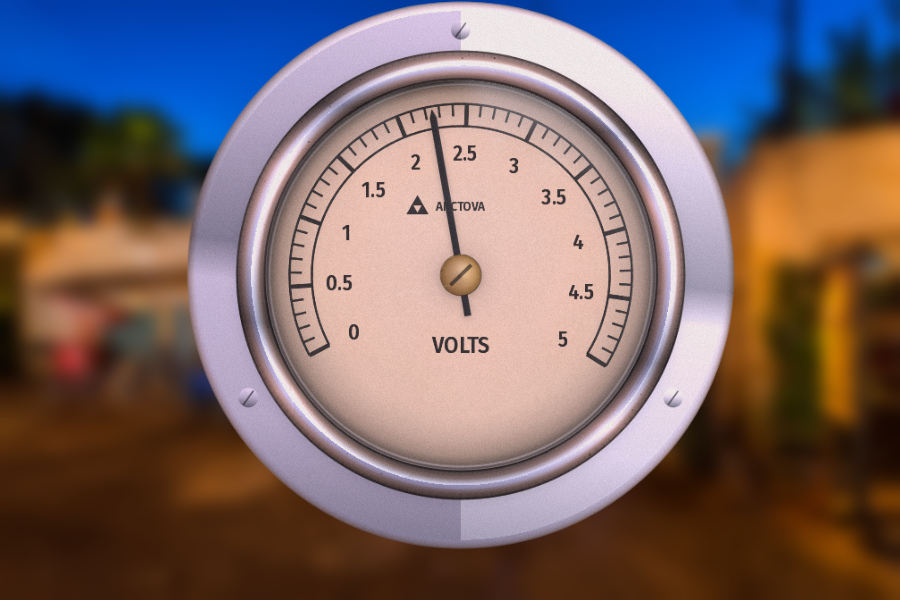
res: {"value": 2.25, "unit": "V"}
